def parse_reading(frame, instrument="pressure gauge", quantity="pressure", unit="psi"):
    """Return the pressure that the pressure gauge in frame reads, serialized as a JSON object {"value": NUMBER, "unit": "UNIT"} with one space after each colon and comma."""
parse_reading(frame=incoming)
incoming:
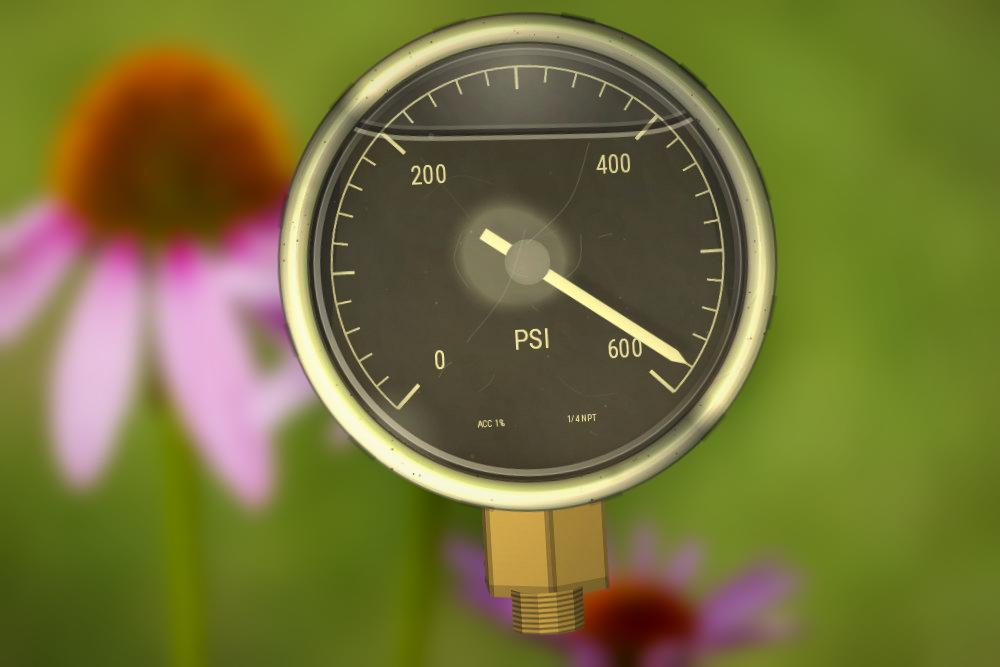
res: {"value": 580, "unit": "psi"}
